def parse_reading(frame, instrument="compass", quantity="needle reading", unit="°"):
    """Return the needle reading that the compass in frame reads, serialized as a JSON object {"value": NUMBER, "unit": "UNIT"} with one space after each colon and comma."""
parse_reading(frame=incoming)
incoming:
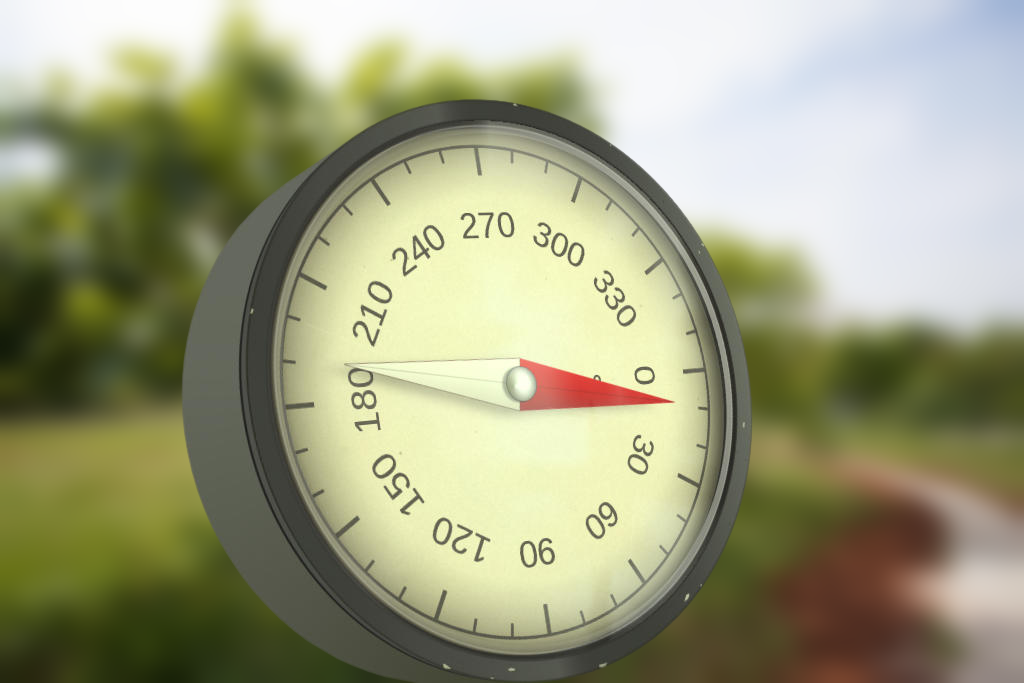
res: {"value": 10, "unit": "°"}
